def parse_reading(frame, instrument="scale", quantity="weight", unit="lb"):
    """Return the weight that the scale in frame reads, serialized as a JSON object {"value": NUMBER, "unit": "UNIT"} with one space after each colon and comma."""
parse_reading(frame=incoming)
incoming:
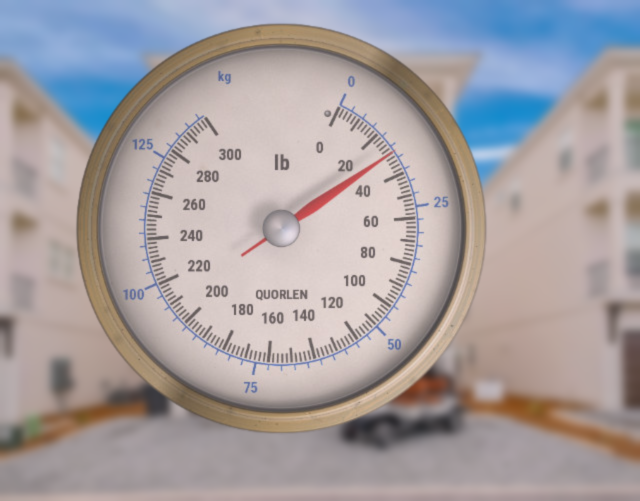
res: {"value": 30, "unit": "lb"}
